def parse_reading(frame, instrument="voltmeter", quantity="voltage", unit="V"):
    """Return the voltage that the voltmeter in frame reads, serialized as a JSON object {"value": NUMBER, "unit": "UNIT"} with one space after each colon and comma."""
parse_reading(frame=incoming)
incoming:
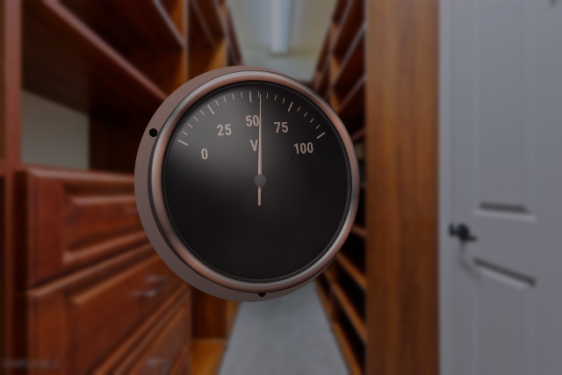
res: {"value": 55, "unit": "V"}
